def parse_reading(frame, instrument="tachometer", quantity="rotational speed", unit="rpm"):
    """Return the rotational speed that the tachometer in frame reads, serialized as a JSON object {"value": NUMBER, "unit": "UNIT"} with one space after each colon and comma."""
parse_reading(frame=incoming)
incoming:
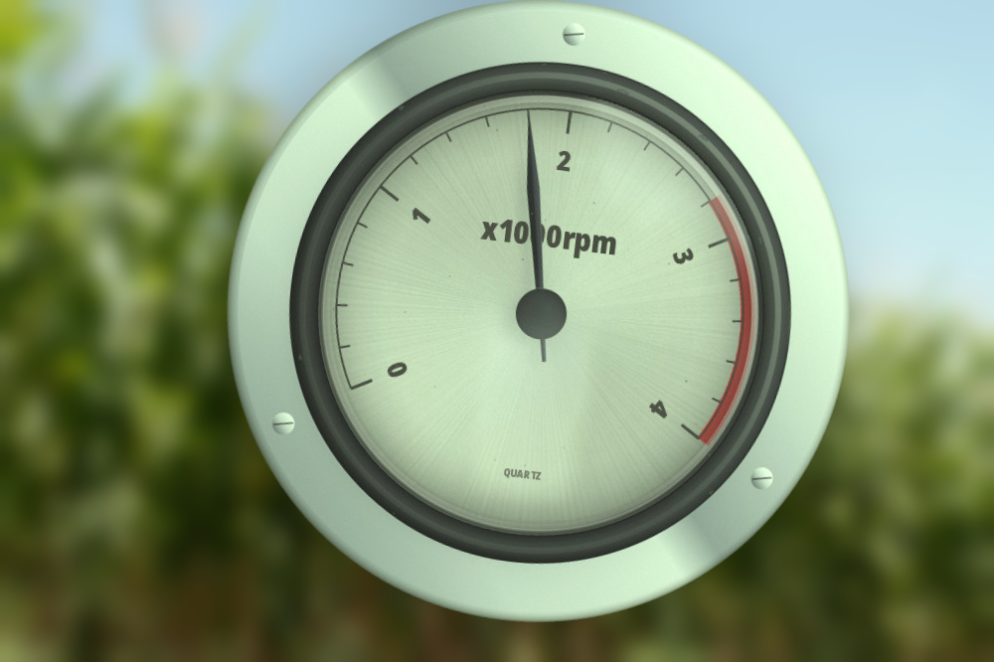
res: {"value": 1800, "unit": "rpm"}
